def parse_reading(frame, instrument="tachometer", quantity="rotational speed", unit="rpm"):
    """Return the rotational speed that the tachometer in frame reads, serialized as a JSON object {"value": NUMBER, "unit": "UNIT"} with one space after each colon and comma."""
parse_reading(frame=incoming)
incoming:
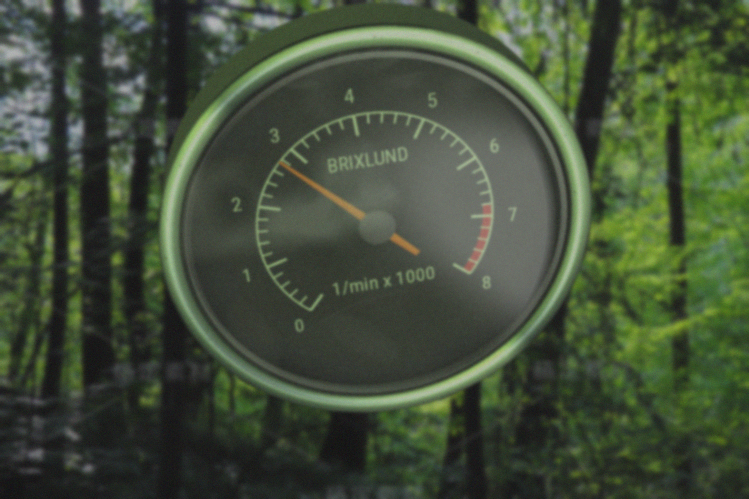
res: {"value": 2800, "unit": "rpm"}
